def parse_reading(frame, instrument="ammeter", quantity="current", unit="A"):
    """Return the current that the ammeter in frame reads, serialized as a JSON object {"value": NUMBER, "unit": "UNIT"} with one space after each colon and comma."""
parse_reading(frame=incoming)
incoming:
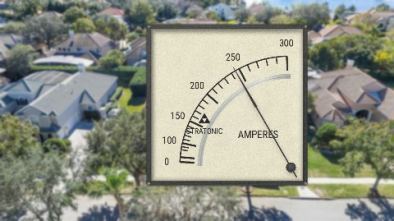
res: {"value": 245, "unit": "A"}
